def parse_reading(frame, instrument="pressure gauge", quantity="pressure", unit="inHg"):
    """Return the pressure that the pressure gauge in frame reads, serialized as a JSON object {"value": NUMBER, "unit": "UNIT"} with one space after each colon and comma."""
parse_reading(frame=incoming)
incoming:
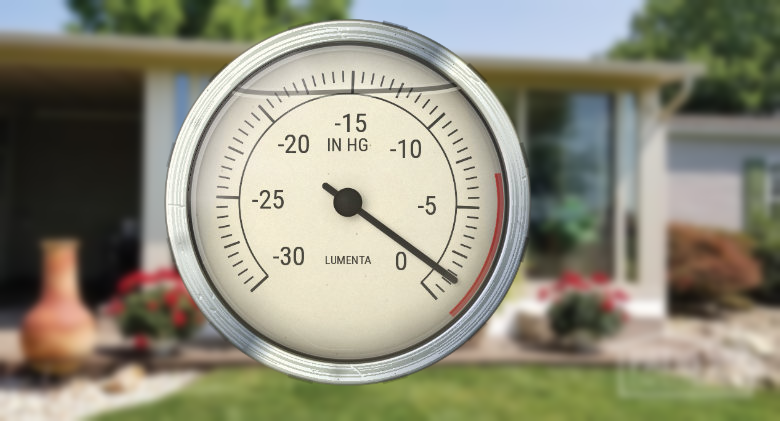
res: {"value": -1.25, "unit": "inHg"}
